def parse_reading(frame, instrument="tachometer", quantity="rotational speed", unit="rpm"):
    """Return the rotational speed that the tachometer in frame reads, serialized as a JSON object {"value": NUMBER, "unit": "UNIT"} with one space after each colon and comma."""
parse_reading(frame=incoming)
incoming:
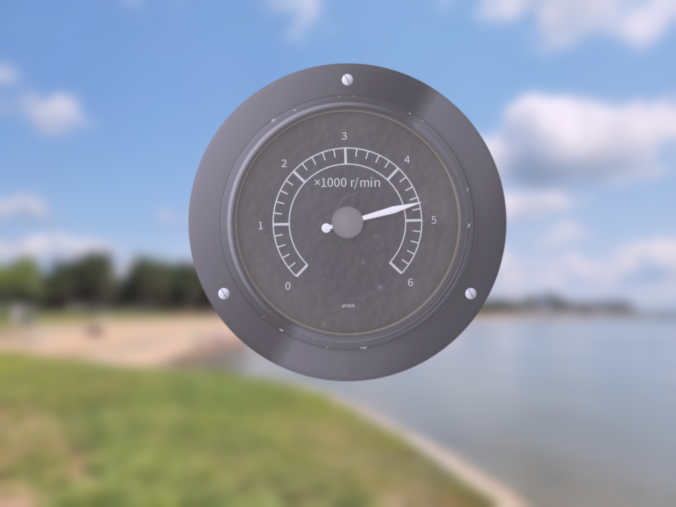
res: {"value": 4700, "unit": "rpm"}
